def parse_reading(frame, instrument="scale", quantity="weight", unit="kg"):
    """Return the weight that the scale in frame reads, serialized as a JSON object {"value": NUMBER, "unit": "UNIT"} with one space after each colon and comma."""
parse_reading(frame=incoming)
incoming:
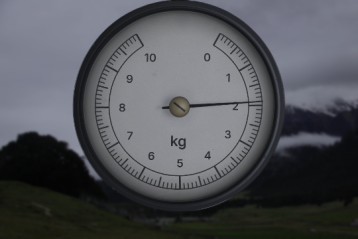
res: {"value": 1.9, "unit": "kg"}
